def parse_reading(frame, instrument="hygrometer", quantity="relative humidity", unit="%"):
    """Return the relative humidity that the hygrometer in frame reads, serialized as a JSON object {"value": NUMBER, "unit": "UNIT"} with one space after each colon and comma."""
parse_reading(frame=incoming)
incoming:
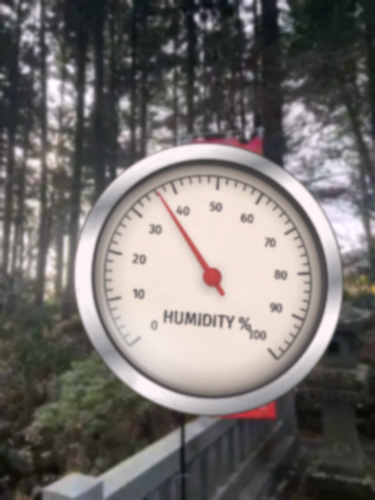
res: {"value": 36, "unit": "%"}
